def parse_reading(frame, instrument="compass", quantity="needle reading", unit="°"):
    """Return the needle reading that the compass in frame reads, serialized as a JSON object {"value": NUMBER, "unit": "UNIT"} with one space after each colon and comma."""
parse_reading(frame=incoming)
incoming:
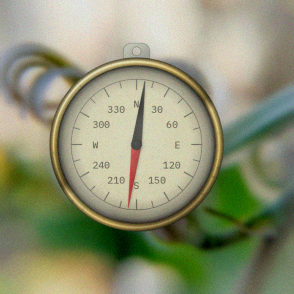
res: {"value": 187.5, "unit": "°"}
